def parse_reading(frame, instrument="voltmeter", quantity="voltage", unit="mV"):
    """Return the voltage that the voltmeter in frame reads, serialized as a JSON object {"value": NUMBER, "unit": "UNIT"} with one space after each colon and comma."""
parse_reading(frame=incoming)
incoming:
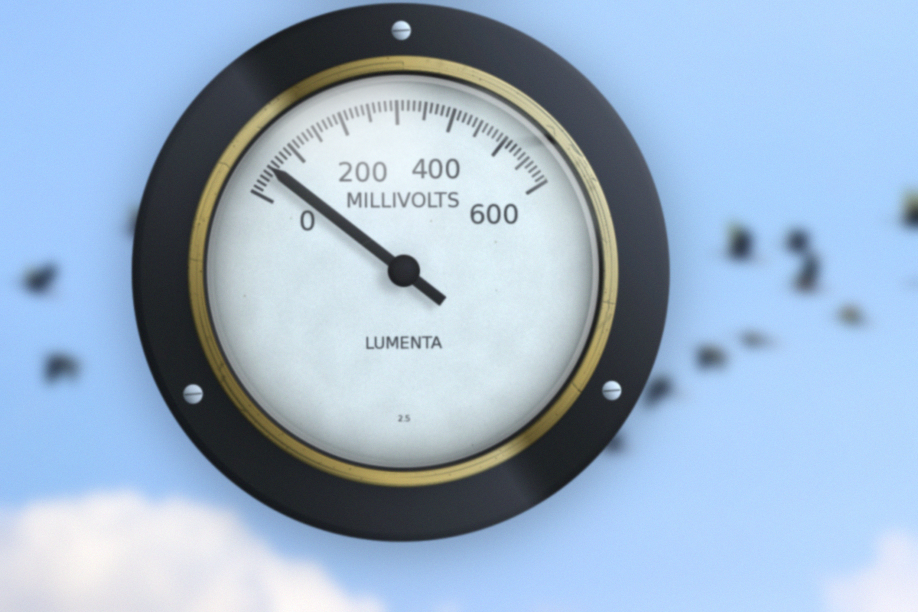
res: {"value": 50, "unit": "mV"}
